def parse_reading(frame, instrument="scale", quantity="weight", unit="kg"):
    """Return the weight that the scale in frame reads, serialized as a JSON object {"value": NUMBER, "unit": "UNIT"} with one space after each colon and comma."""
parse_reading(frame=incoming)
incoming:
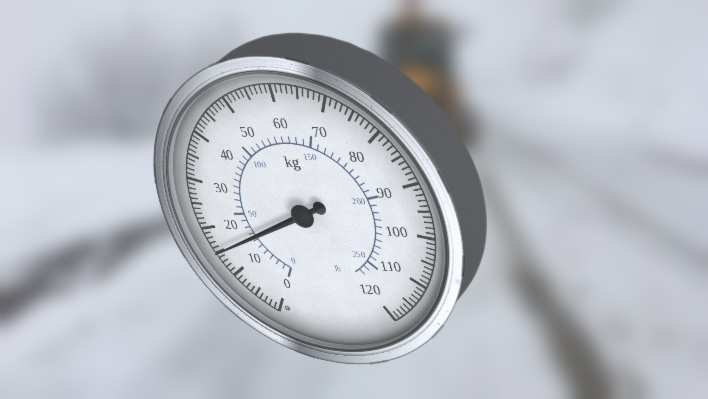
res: {"value": 15, "unit": "kg"}
